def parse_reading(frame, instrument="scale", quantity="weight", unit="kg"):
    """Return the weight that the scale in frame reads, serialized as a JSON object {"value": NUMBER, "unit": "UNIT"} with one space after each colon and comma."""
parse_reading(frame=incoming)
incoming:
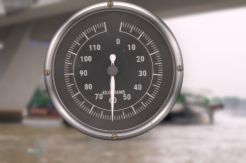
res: {"value": 60, "unit": "kg"}
